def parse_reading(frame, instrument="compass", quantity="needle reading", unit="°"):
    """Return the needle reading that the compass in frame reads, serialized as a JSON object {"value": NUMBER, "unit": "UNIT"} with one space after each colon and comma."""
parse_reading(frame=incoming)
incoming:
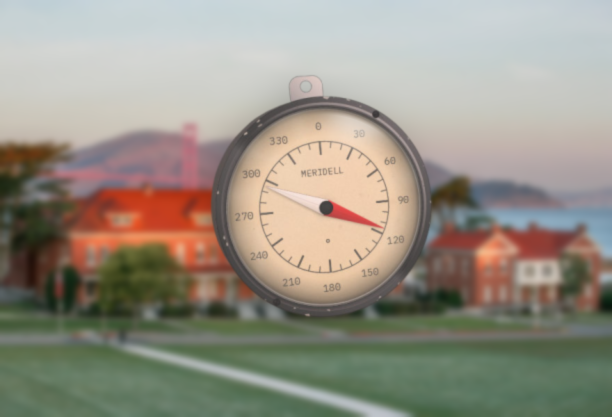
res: {"value": 115, "unit": "°"}
